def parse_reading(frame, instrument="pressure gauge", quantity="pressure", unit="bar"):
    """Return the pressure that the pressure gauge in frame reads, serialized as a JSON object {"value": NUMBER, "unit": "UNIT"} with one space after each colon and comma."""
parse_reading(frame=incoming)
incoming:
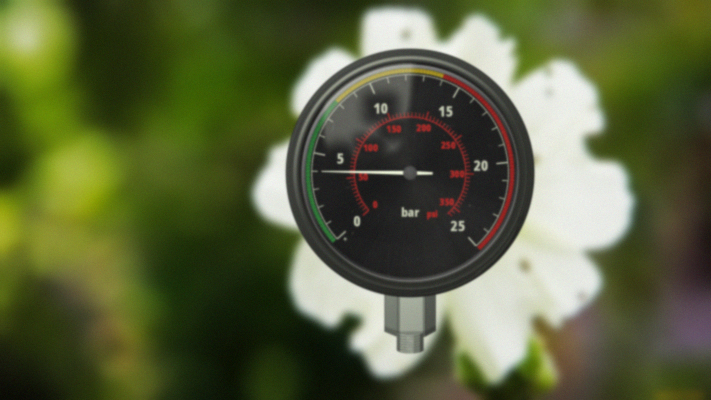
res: {"value": 4, "unit": "bar"}
